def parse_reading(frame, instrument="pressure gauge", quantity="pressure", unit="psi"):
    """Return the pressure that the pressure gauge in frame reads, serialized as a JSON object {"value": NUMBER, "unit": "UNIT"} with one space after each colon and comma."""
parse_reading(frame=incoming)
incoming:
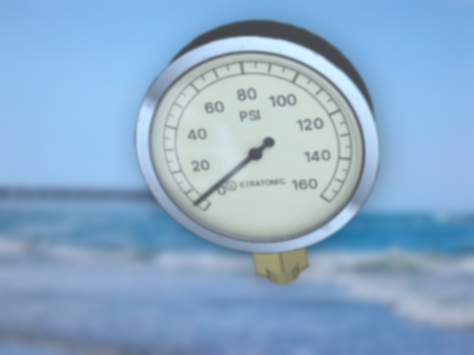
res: {"value": 5, "unit": "psi"}
